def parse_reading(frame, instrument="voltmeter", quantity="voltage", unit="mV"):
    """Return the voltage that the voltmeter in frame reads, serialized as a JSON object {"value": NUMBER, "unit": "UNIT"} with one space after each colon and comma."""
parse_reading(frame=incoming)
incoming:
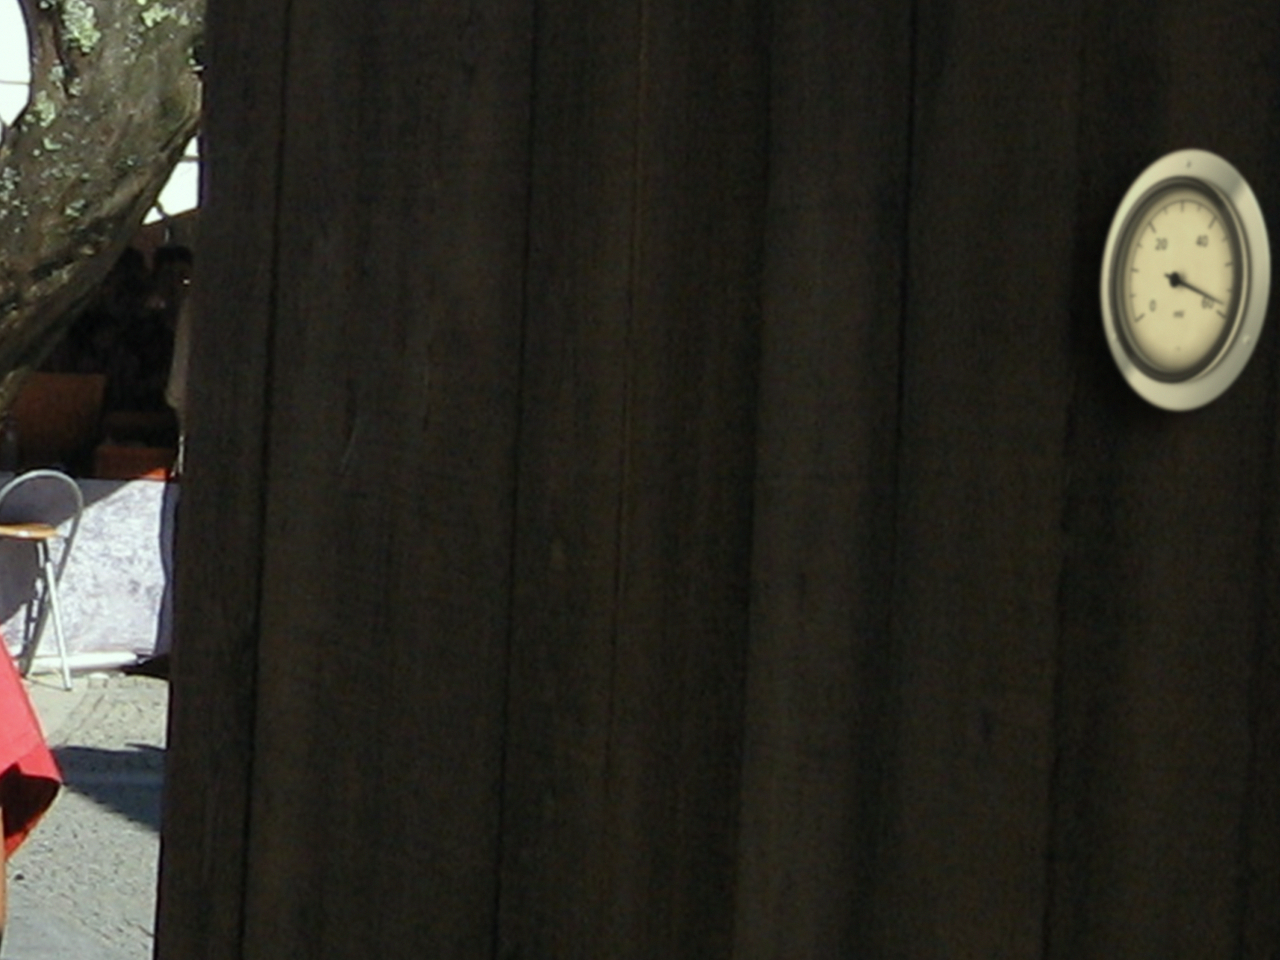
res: {"value": 57.5, "unit": "mV"}
